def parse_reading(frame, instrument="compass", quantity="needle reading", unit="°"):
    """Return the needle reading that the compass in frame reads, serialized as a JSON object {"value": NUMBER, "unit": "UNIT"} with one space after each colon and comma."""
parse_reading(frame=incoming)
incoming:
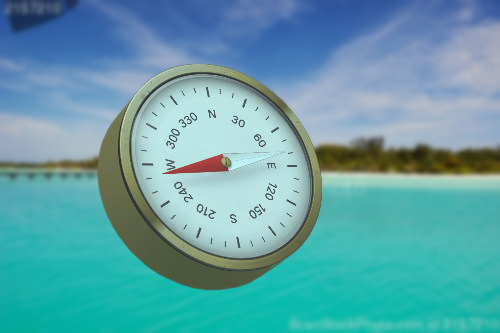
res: {"value": 260, "unit": "°"}
